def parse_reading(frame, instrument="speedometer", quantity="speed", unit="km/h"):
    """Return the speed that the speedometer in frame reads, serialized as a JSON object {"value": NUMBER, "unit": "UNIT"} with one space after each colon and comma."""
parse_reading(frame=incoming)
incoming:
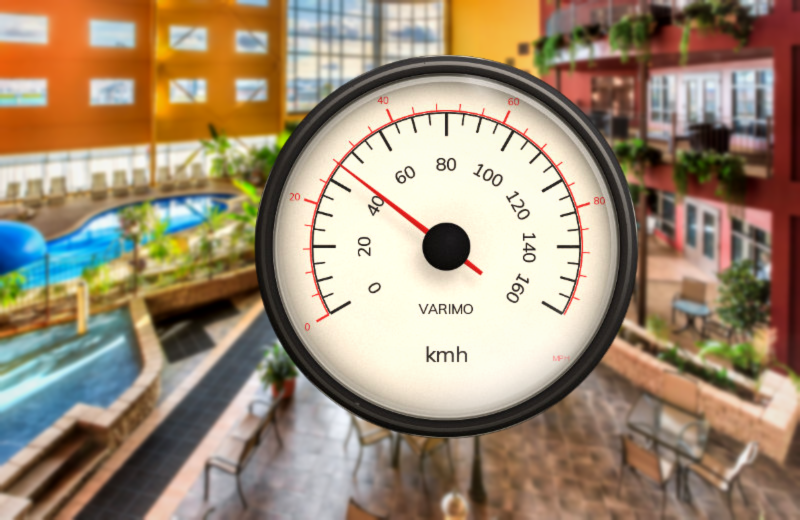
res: {"value": 45, "unit": "km/h"}
